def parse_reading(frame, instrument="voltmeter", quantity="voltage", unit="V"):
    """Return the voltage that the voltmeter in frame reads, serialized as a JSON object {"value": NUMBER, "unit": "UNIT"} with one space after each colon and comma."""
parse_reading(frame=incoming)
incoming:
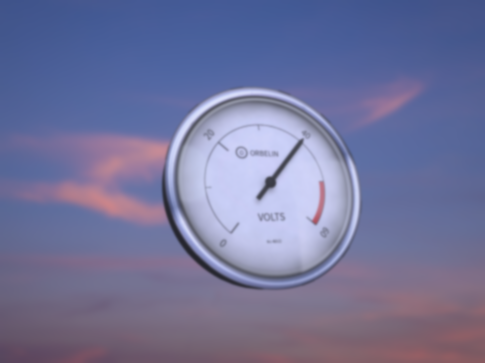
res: {"value": 40, "unit": "V"}
